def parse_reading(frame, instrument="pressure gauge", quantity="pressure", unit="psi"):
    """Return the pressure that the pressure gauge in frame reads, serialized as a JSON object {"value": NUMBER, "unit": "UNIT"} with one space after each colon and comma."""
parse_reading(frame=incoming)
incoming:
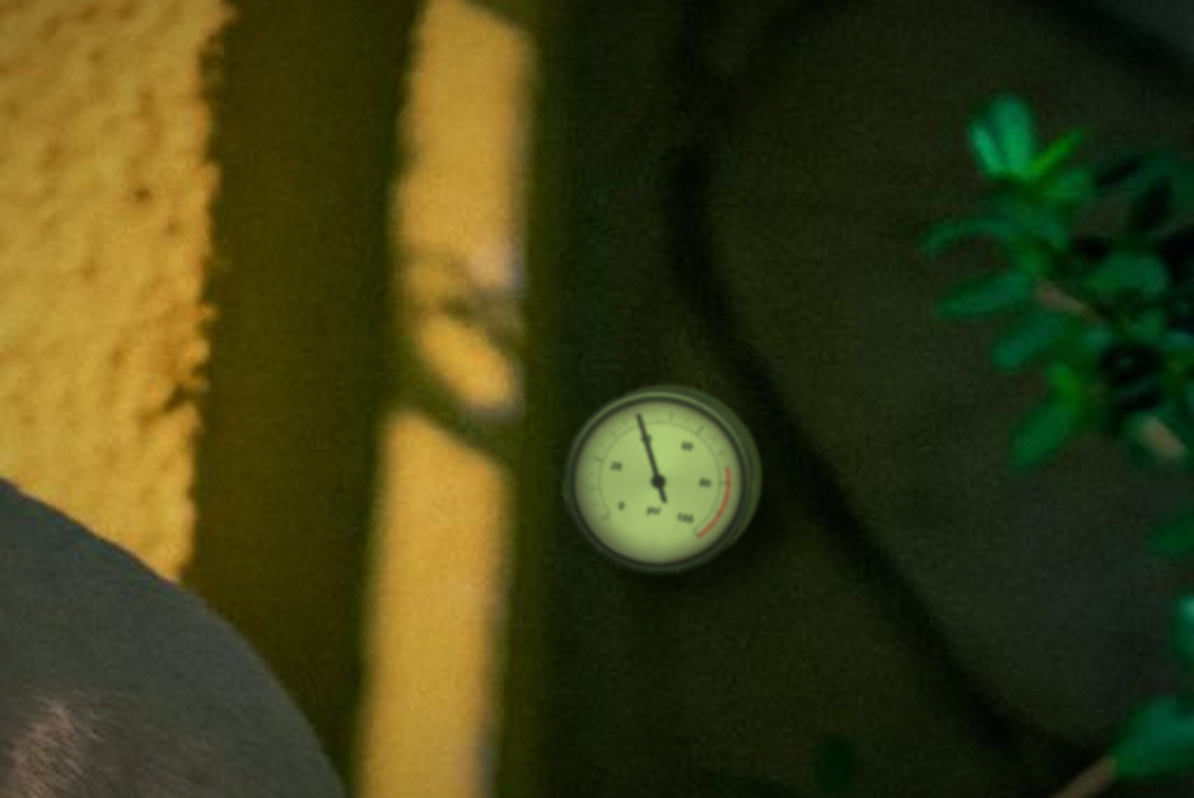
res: {"value": 40, "unit": "psi"}
